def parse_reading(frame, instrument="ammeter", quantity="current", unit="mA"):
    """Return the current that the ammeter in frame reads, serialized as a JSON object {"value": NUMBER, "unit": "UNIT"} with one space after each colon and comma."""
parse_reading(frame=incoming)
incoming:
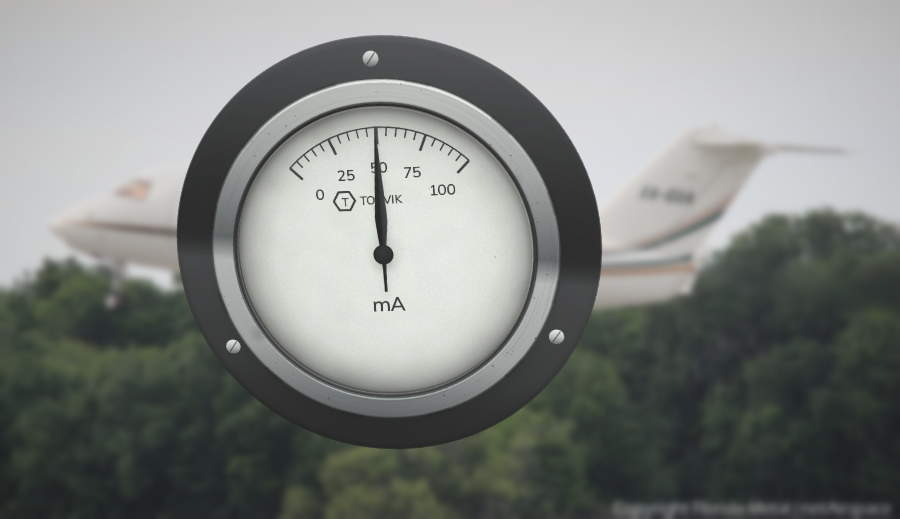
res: {"value": 50, "unit": "mA"}
